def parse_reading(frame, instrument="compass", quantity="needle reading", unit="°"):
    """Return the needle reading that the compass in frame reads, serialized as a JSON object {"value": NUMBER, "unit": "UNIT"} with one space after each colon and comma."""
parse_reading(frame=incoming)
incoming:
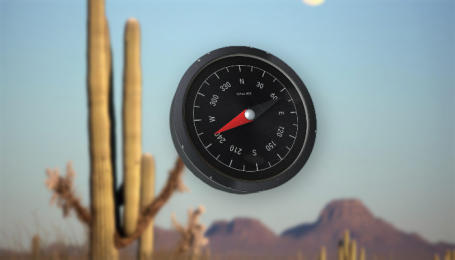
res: {"value": 247.5, "unit": "°"}
